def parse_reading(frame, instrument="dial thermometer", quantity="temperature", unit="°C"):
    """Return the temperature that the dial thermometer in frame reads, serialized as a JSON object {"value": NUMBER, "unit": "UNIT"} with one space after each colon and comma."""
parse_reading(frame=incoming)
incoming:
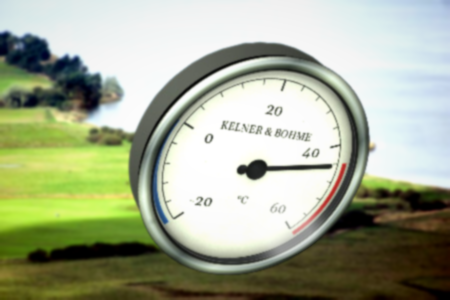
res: {"value": 44, "unit": "°C"}
